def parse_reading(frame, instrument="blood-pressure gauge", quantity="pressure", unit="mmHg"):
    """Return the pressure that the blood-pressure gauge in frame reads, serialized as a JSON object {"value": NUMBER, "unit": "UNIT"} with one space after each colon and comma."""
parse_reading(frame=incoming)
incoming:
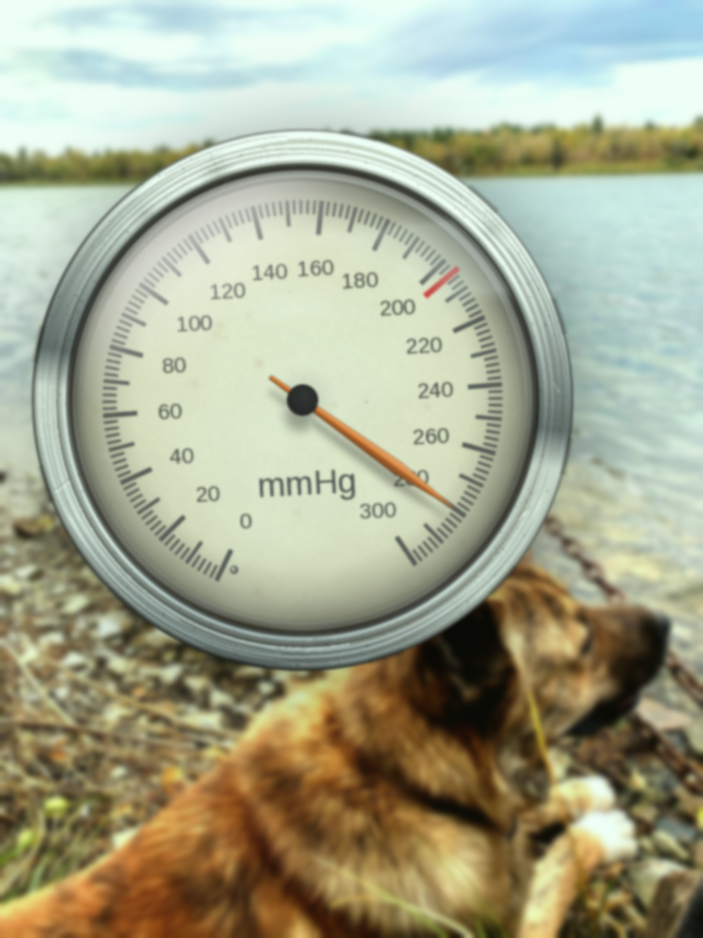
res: {"value": 280, "unit": "mmHg"}
